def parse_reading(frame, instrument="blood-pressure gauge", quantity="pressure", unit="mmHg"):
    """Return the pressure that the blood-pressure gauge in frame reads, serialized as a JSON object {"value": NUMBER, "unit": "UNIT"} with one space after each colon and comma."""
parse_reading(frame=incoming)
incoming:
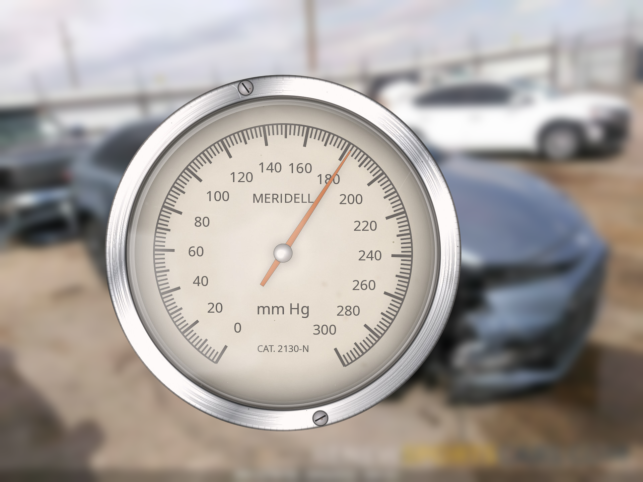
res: {"value": 182, "unit": "mmHg"}
